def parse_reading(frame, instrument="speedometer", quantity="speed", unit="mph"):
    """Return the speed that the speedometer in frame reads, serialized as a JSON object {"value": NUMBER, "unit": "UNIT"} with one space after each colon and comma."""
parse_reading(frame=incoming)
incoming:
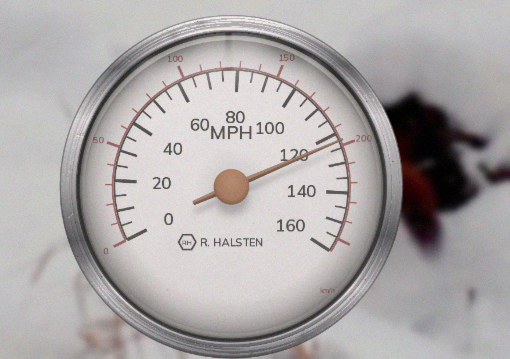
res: {"value": 122.5, "unit": "mph"}
